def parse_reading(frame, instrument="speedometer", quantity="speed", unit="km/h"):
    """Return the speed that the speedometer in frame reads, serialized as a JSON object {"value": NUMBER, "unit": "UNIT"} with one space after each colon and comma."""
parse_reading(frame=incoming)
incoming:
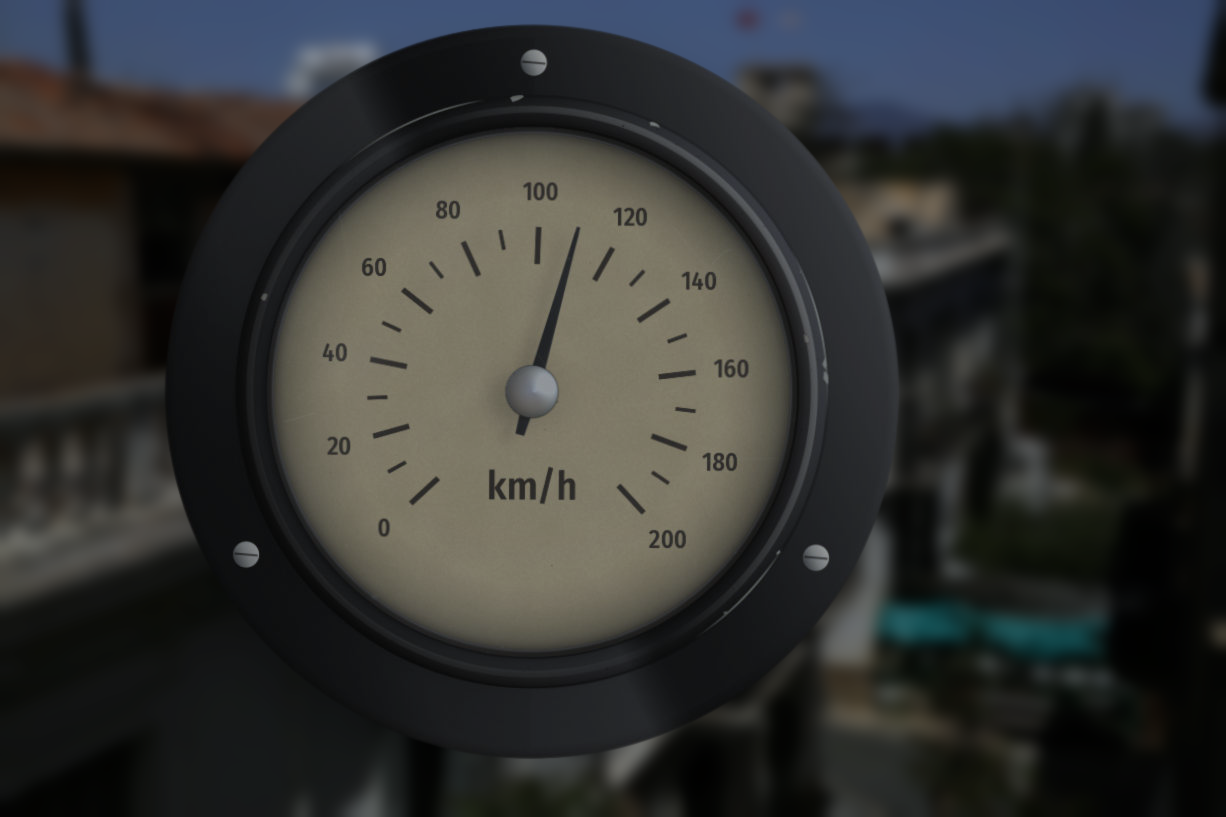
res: {"value": 110, "unit": "km/h"}
